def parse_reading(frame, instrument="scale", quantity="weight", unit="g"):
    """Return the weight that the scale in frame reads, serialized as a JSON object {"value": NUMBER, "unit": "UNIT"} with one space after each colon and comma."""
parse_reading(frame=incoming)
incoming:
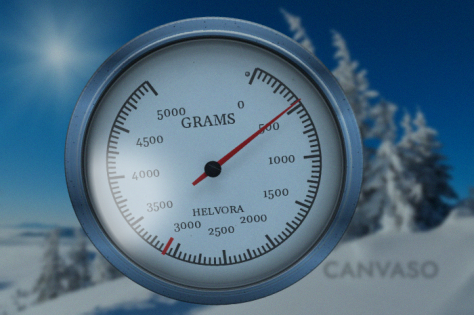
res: {"value": 450, "unit": "g"}
